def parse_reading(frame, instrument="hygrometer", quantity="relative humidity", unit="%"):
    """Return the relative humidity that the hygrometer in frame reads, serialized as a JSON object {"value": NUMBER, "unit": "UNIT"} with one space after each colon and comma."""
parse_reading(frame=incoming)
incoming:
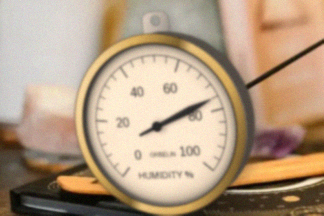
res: {"value": 76, "unit": "%"}
